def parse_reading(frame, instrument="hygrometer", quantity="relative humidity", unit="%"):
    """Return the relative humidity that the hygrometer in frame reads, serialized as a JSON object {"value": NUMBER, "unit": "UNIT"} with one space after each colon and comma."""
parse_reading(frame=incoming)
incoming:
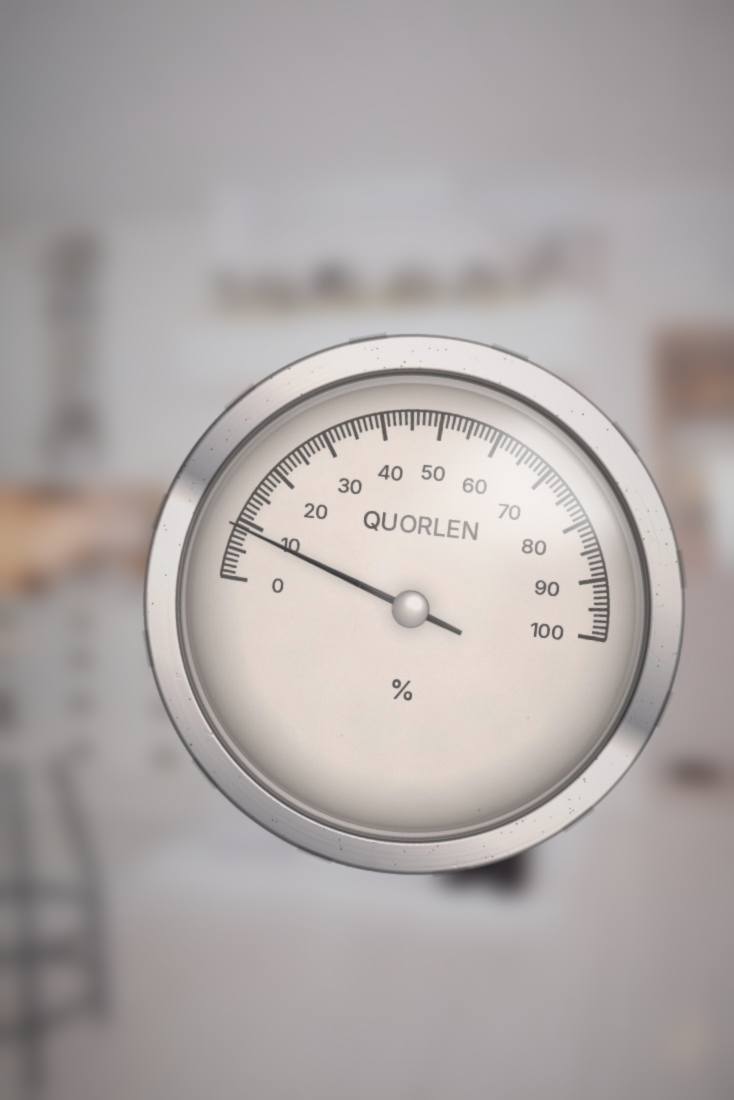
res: {"value": 9, "unit": "%"}
